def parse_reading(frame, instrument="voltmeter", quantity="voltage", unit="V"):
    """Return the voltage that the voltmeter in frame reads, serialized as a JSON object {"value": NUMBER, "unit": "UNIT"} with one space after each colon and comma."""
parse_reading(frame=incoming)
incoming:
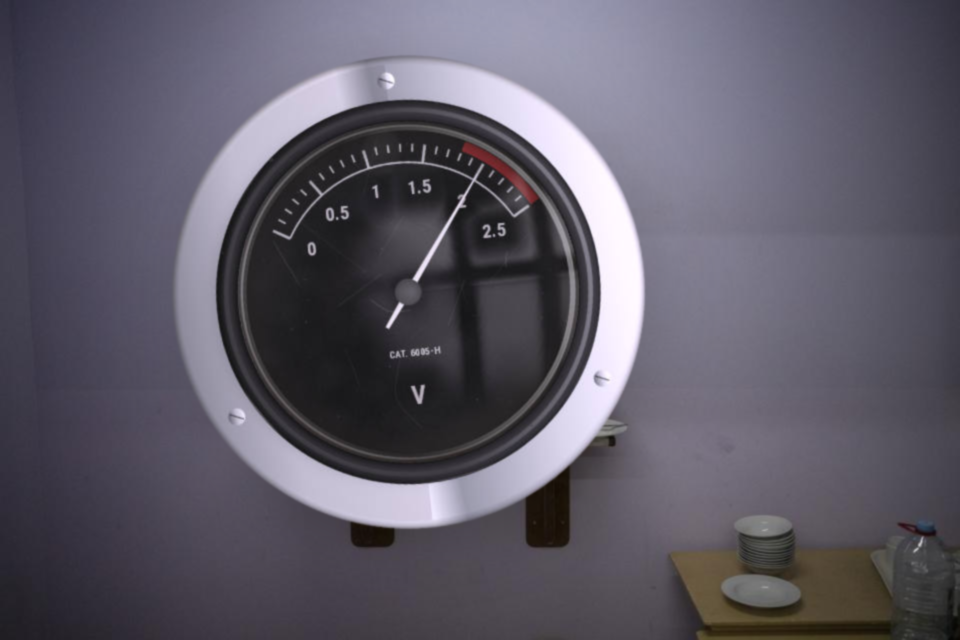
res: {"value": 2, "unit": "V"}
